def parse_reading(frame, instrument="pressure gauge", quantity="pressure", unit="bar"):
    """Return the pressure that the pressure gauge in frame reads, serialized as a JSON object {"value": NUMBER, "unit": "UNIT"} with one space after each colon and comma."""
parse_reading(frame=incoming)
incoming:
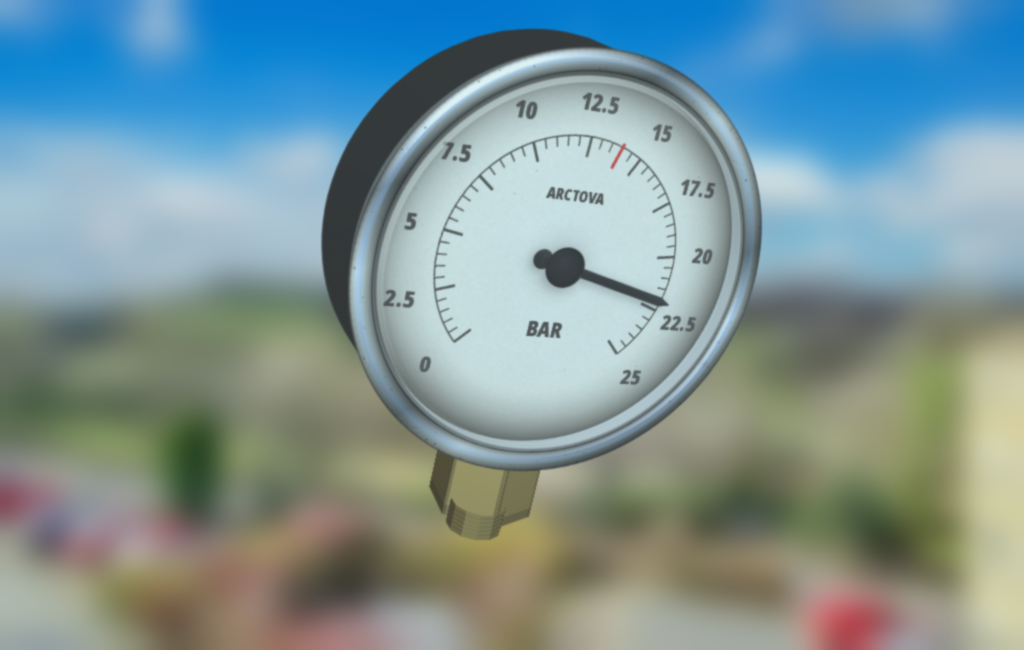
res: {"value": 22, "unit": "bar"}
